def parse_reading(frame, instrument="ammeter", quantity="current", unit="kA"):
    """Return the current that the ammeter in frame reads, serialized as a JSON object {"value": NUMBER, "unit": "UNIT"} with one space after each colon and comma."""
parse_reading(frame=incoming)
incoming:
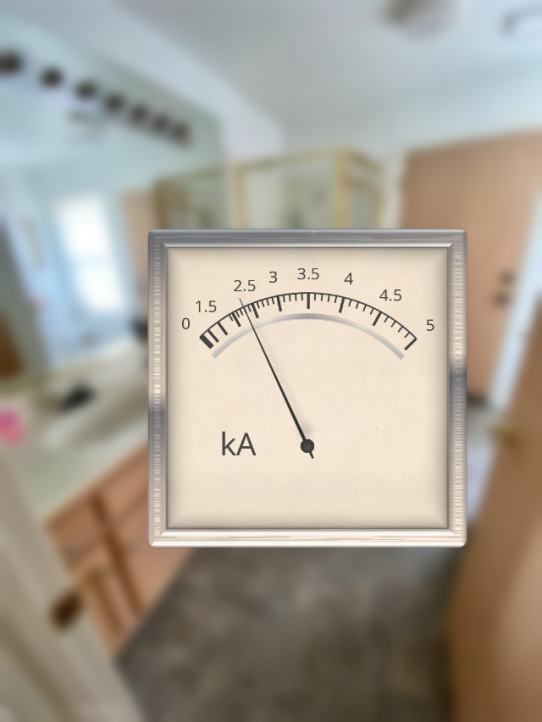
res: {"value": 2.3, "unit": "kA"}
